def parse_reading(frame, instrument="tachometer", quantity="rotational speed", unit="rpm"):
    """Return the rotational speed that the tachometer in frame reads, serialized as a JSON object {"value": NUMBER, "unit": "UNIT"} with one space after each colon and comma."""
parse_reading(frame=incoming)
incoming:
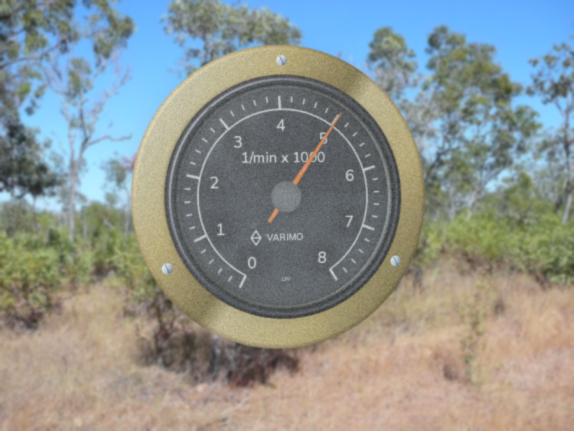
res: {"value": 5000, "unit": "rpm"}
